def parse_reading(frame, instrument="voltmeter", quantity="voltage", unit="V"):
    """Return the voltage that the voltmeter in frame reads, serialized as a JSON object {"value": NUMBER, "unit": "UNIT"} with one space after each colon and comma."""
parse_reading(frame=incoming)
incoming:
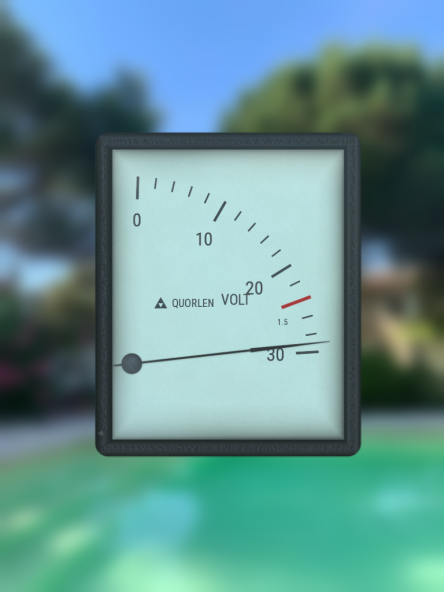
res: {"value": 29, "unit": "V"}
